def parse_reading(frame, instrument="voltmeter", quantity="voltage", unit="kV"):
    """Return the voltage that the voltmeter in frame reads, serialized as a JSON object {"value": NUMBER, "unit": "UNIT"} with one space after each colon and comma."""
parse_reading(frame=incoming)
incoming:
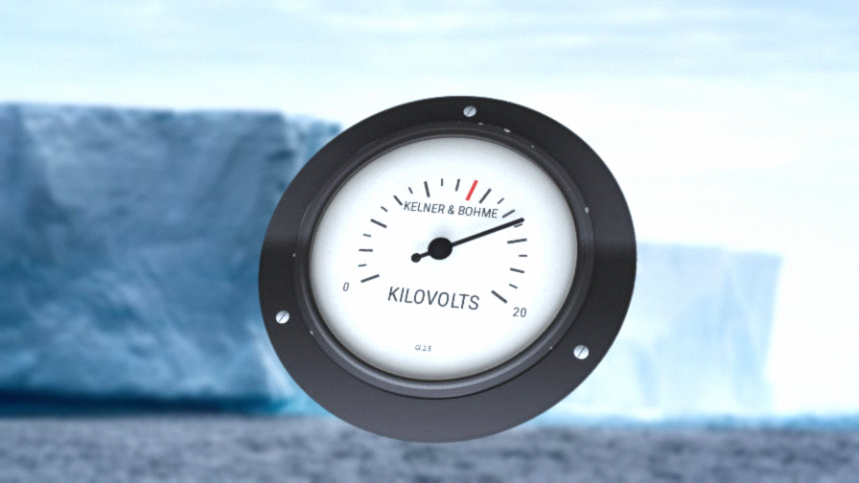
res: {"value": 15, "unit": "kV"}
